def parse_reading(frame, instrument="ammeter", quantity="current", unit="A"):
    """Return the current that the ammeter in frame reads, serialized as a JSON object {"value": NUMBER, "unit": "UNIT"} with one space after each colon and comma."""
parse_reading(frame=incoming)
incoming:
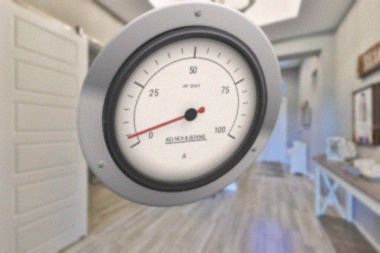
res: {"value": 5, "unit": "A"}
